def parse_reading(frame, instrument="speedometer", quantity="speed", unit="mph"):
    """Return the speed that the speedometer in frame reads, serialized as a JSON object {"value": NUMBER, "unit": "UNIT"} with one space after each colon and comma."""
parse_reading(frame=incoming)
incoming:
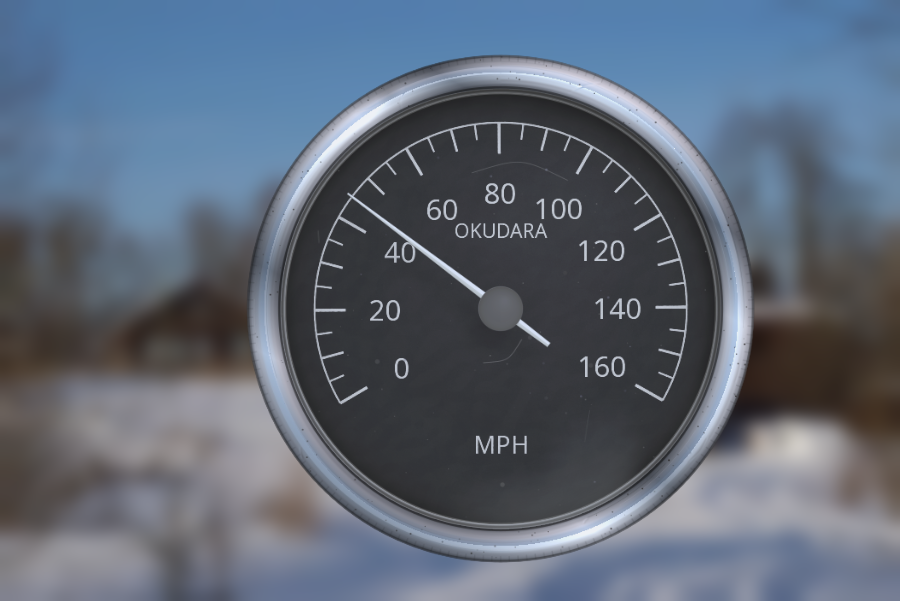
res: {"value": 45, "unit": "mph"}
